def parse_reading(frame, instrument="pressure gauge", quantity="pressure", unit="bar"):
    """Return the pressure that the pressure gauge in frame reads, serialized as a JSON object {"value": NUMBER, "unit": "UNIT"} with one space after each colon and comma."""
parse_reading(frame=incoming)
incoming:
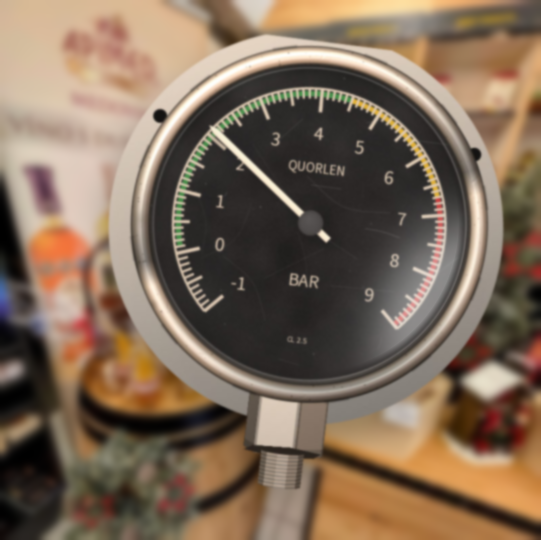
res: {"value": 2.1, "unit": "bar"}
